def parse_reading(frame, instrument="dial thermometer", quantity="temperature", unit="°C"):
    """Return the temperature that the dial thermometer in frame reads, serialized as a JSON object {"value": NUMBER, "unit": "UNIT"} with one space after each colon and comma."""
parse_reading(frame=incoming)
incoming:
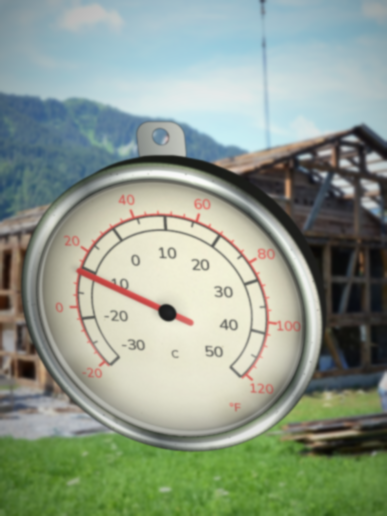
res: {"value": -10, "unit": "°C"}
